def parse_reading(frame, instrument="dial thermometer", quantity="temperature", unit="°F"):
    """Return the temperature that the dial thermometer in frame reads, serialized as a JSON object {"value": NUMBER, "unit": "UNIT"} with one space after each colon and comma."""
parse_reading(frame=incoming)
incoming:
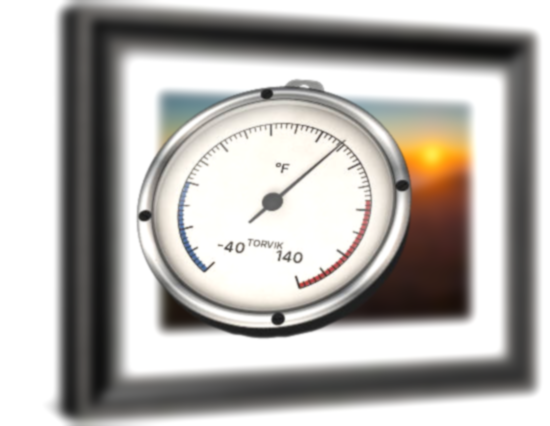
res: {"value": 70, "unit": "°F"}
